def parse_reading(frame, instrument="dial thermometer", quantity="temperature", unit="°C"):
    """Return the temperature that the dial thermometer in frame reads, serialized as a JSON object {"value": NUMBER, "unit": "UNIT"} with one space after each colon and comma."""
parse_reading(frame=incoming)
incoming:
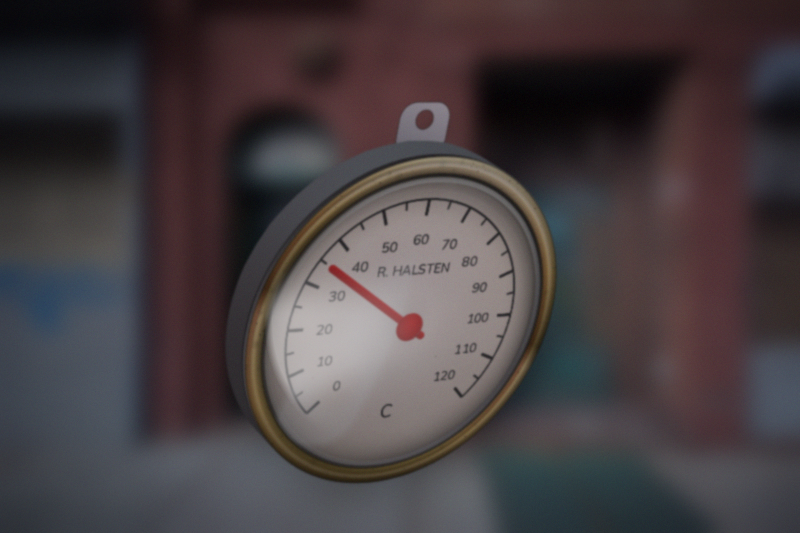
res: {"value": 35, "unit": "°C"}
